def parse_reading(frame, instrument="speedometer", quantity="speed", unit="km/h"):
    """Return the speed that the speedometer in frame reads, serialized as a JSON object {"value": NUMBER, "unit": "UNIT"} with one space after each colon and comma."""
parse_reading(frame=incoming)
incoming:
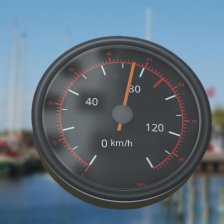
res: {"value": 75, "unit": "km/h"}
